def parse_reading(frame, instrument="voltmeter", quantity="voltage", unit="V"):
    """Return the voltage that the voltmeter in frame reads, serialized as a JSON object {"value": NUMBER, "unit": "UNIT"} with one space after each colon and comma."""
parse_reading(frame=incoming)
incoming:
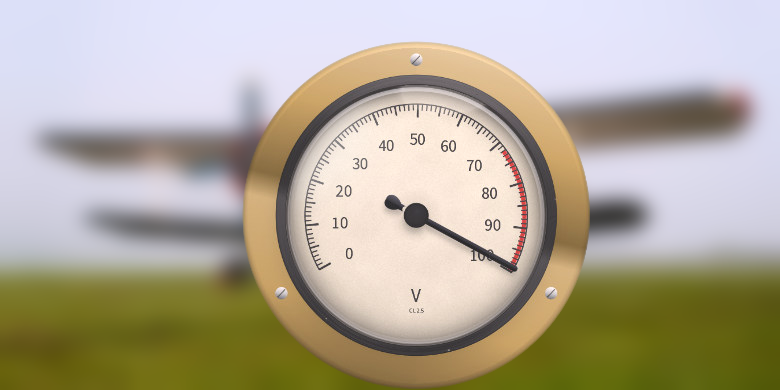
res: {"value": 99, "unit": "V"}
